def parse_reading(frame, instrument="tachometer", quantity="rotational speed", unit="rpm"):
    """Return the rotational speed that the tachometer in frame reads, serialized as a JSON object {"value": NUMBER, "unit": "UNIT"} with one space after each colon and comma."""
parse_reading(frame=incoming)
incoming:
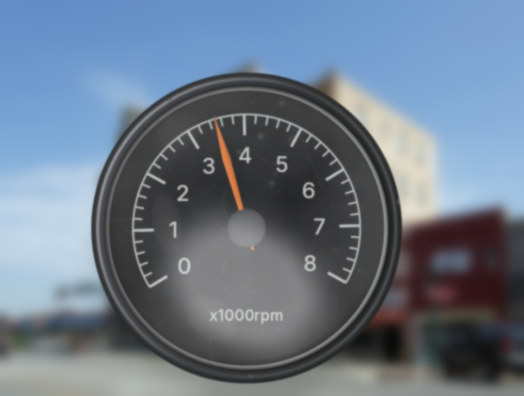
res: {"value": 3500, "unit": "rpm"}
